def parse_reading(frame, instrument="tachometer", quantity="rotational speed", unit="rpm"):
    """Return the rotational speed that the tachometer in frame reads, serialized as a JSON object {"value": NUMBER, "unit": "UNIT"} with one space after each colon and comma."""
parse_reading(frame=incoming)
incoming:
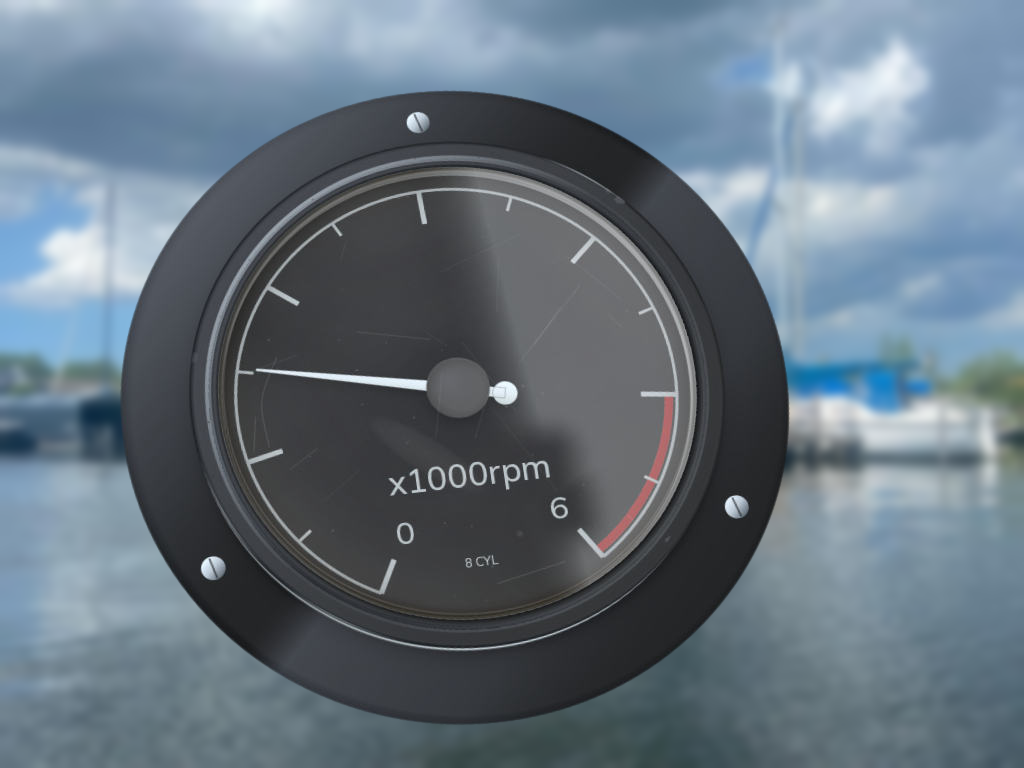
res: {"value": 1500, "unit": "rpm"}
